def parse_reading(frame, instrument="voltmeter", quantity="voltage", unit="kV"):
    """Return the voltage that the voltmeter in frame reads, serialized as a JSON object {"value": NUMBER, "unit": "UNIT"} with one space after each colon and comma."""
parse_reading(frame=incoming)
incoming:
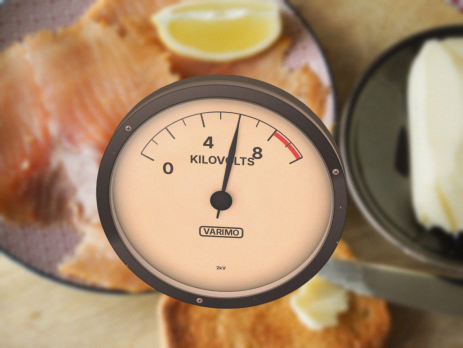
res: {"value": 6, "unit": "kV"}
